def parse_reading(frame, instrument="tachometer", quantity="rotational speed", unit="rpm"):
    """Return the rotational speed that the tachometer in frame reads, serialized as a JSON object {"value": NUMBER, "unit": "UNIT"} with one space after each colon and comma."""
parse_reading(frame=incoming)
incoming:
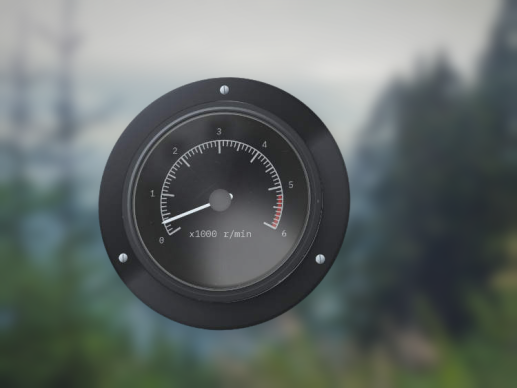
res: {"value": 300, "unit": "rpm"}
